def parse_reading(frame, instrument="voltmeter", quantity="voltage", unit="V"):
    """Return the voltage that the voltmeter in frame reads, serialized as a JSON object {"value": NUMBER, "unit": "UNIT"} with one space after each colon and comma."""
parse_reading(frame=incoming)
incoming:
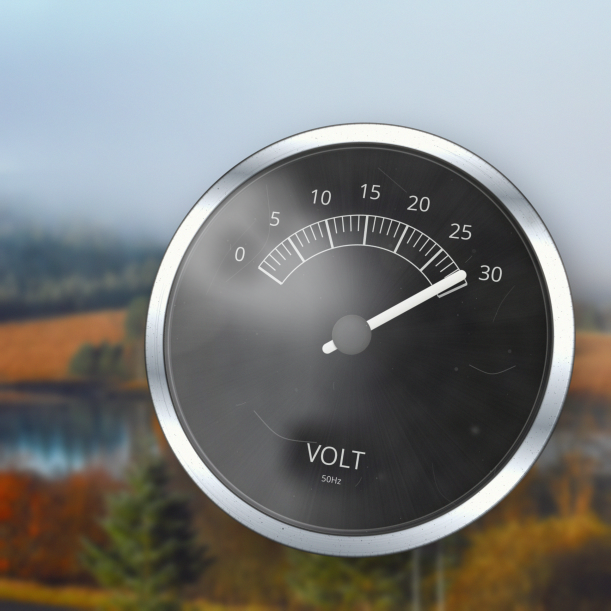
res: {"value": 29, "unit": "V"}
